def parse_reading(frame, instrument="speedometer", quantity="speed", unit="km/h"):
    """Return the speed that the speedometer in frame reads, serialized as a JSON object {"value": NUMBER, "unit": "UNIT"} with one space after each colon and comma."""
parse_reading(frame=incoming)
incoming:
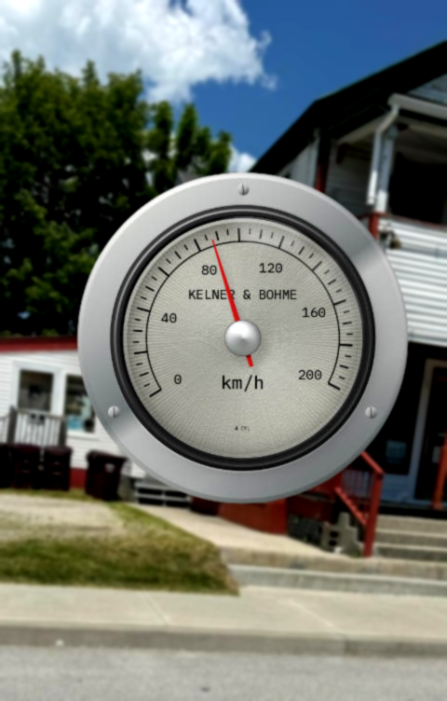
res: {"value": 87.5, "unit": "km/h"}
